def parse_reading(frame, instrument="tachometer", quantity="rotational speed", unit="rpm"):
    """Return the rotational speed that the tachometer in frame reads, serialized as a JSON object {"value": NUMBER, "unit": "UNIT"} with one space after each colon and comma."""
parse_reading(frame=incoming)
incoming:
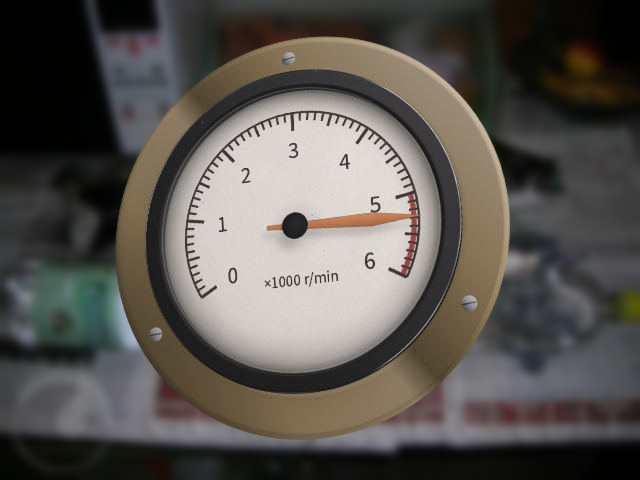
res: {"value": 5300, "unit": "rpm"}
